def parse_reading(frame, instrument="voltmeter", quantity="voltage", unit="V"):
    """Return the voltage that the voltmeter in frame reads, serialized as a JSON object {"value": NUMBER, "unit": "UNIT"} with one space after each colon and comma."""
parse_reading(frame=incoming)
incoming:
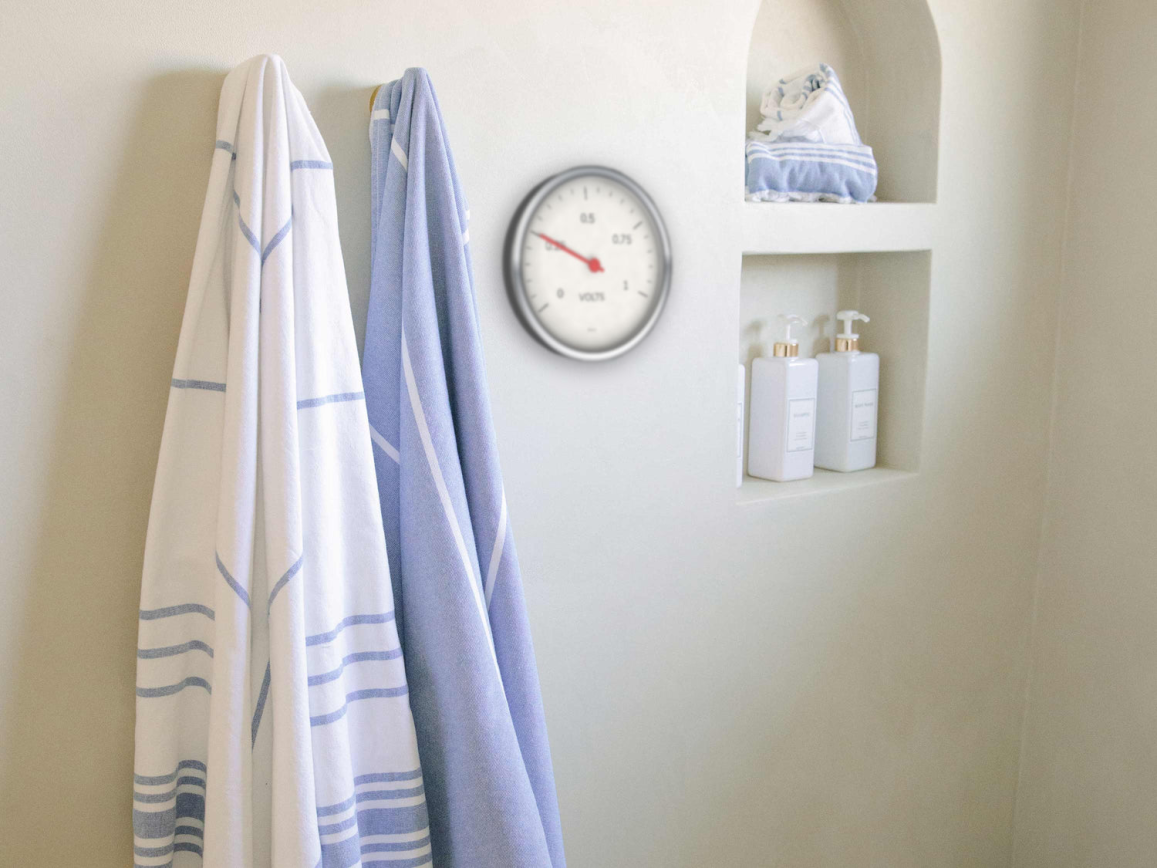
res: {"value": 0.25, "unit": "V"}
